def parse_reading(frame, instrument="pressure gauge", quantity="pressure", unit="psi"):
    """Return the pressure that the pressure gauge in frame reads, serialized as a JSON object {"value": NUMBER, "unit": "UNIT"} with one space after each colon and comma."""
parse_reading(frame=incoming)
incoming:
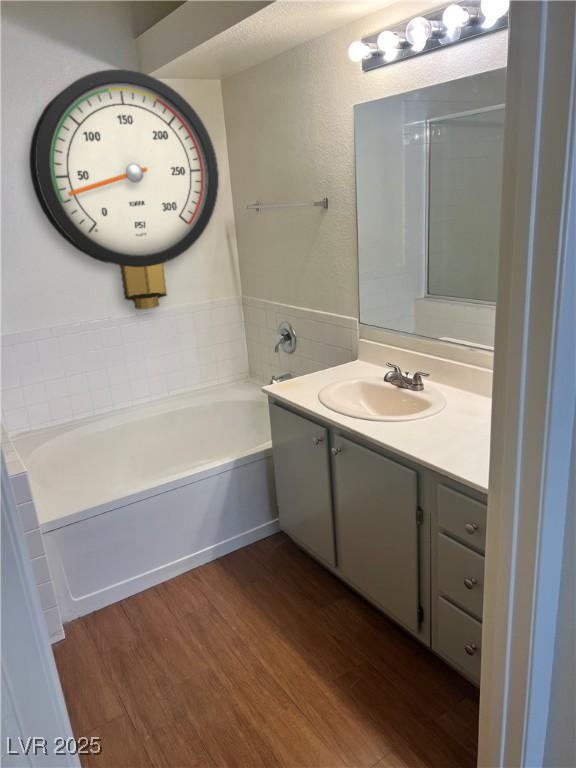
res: {"value": 35, "unit": "psi"}
